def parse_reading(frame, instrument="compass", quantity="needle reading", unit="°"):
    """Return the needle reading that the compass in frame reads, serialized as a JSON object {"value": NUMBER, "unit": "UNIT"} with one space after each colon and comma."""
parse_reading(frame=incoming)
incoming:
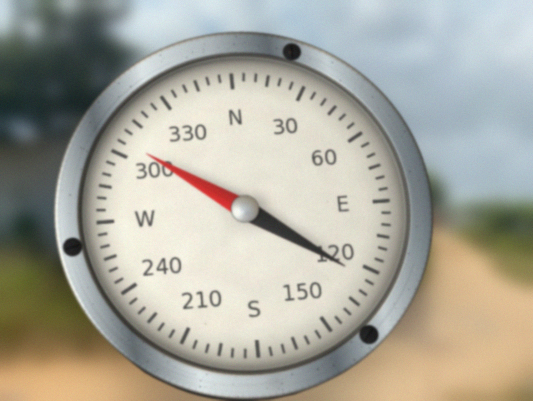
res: {"value": 305, "unit": "°"}
